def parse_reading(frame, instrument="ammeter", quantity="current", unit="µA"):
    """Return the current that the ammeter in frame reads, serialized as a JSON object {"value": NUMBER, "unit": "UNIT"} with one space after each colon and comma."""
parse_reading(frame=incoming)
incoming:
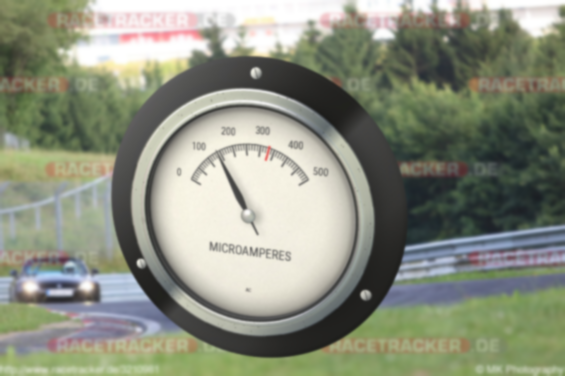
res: {"value": 150, "unit": "µA"}
